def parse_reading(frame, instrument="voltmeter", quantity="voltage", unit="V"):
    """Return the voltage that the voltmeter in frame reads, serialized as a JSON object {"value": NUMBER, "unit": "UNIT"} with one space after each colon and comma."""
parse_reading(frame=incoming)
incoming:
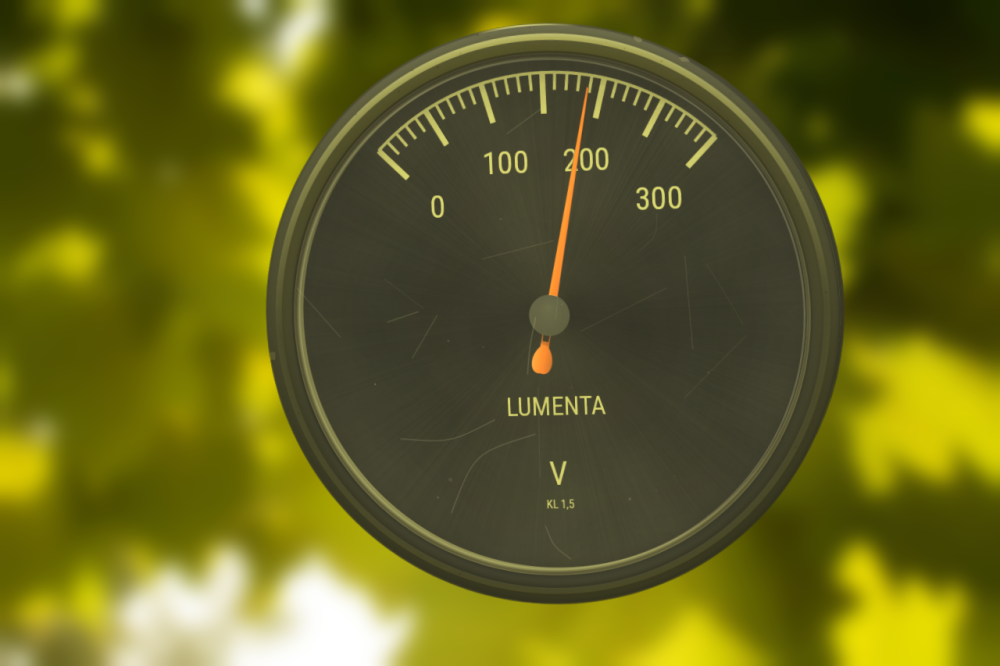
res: {"value": 190, "unit": "V"}
